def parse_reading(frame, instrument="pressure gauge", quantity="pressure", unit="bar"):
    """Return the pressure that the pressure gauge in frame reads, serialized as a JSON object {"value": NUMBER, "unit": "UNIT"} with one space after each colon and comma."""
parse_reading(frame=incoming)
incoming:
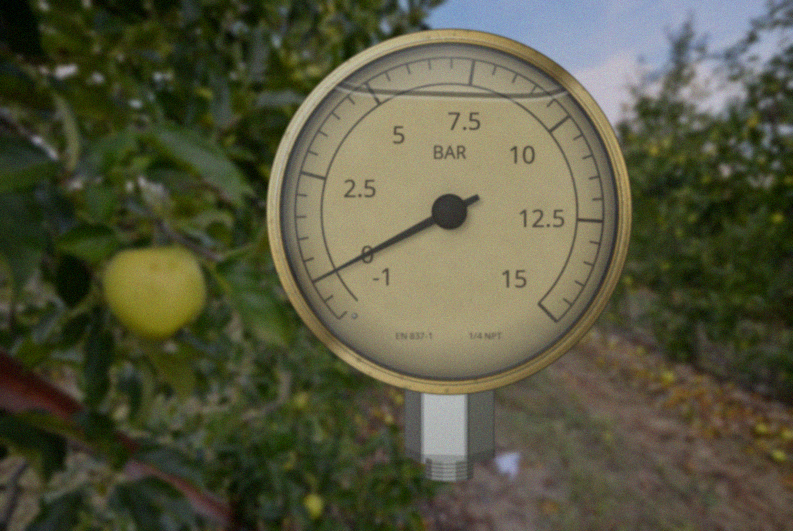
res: {"value": 0, "unit": "bar"}
